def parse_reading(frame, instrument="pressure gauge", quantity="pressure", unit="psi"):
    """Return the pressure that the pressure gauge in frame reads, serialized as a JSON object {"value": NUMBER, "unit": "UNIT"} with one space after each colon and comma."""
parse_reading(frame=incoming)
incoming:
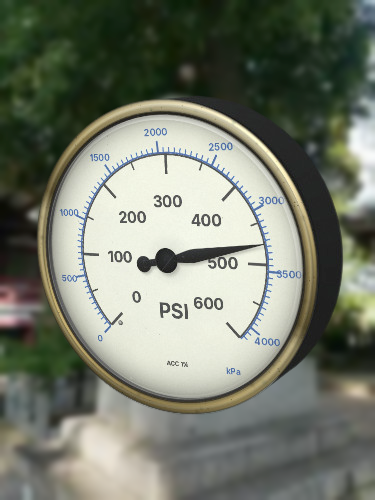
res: {"value": 475, "unit": "psi"}
